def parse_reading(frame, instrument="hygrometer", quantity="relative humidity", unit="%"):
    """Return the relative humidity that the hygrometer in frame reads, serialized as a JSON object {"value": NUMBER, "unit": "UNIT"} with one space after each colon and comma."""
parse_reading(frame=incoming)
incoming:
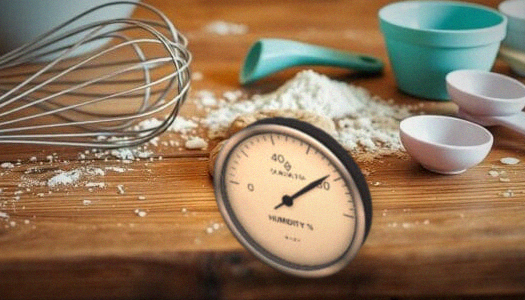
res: {"value": 76, "unit": "%"}
